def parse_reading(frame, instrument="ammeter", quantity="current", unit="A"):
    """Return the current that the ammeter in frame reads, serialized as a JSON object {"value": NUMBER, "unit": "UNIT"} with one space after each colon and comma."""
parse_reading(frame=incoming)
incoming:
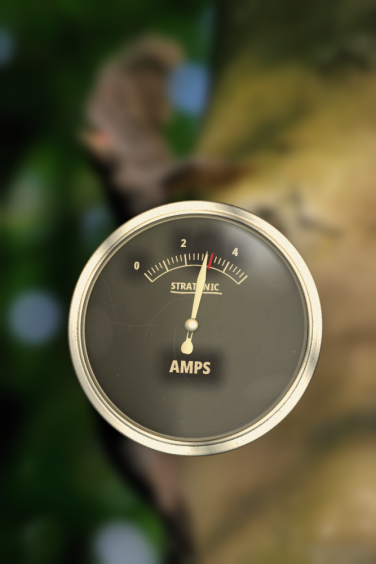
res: {"value": 3, "unit": "A"}
